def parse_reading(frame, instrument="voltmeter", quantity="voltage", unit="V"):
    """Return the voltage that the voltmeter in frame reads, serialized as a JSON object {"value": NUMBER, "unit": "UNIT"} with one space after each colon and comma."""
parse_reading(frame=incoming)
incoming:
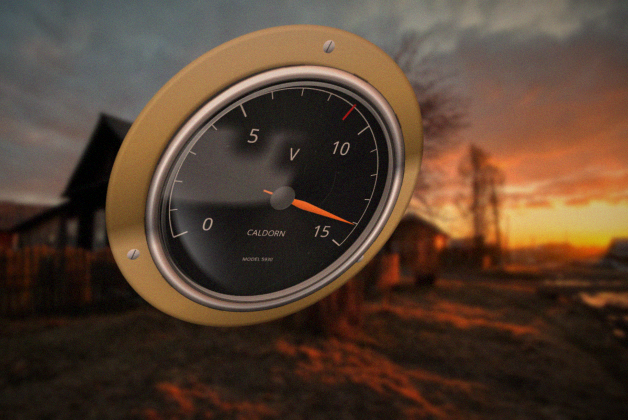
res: {"value": 14, "unit": "V"}
